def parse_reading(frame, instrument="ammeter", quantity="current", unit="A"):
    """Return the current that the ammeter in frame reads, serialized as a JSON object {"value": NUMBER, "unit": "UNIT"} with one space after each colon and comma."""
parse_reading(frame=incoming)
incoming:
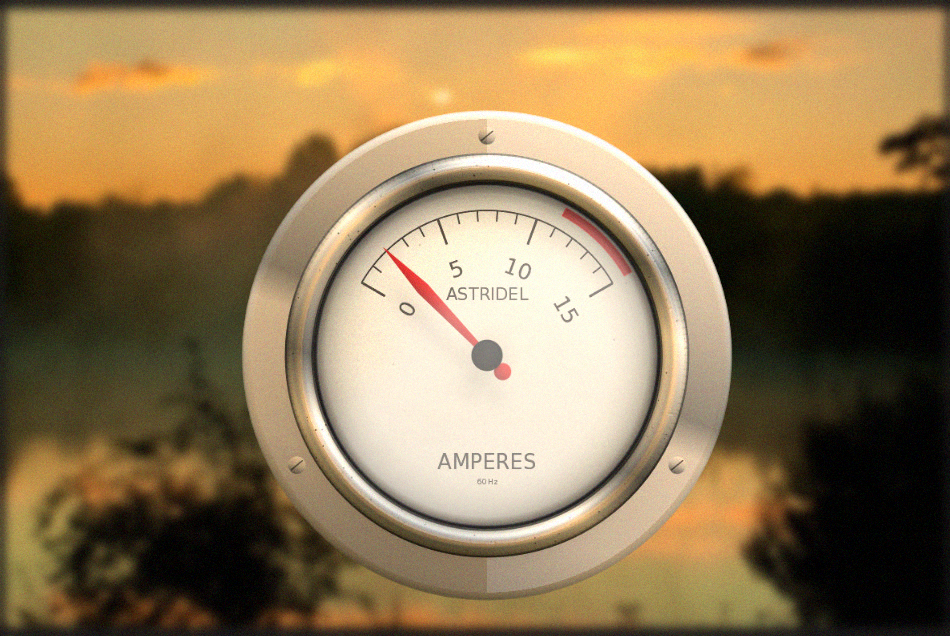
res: {"value": 2, "unit": "A"}
